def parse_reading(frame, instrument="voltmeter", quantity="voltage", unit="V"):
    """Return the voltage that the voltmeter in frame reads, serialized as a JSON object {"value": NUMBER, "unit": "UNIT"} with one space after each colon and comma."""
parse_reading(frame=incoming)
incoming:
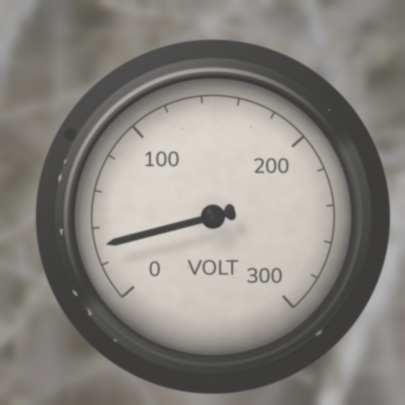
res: {"value": 30, "unit": "V"}
